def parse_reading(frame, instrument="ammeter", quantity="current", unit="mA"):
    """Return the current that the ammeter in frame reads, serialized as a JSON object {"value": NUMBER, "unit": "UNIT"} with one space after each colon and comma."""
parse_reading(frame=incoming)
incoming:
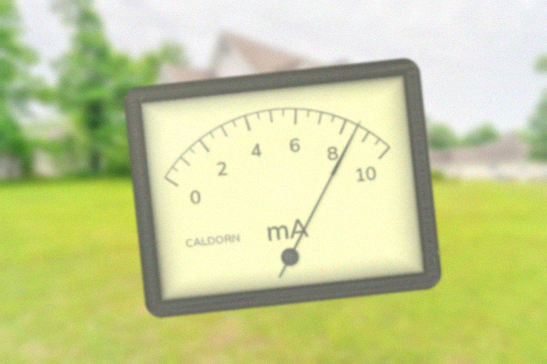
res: {"value": 8.5, "unit": "mA"}
